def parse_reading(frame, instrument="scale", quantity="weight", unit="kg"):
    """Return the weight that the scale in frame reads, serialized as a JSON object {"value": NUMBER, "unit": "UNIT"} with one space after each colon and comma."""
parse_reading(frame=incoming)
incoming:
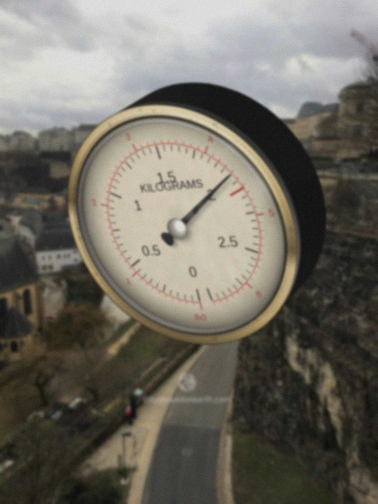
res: {"value": 2, "unit": "kg"}
